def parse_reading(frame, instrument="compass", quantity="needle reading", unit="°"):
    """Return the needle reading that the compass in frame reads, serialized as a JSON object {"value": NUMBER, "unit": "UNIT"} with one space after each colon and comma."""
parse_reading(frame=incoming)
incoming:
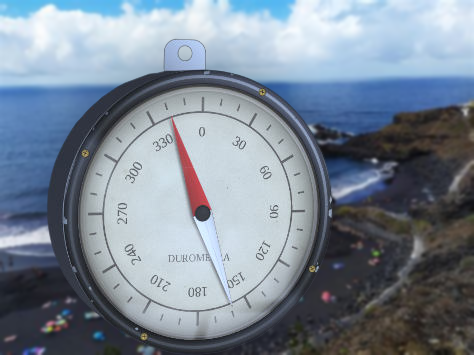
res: {"value": 340, "unit": "°"}
